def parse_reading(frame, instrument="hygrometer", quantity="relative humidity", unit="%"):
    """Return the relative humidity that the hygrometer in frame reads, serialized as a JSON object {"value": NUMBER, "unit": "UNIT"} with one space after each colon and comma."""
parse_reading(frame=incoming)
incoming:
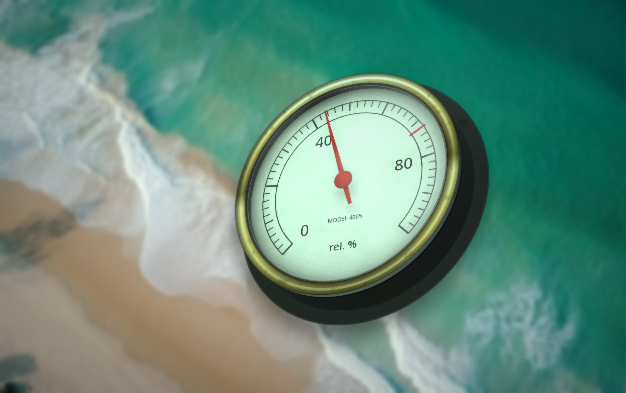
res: {"value": 44, "unit": "%"}
